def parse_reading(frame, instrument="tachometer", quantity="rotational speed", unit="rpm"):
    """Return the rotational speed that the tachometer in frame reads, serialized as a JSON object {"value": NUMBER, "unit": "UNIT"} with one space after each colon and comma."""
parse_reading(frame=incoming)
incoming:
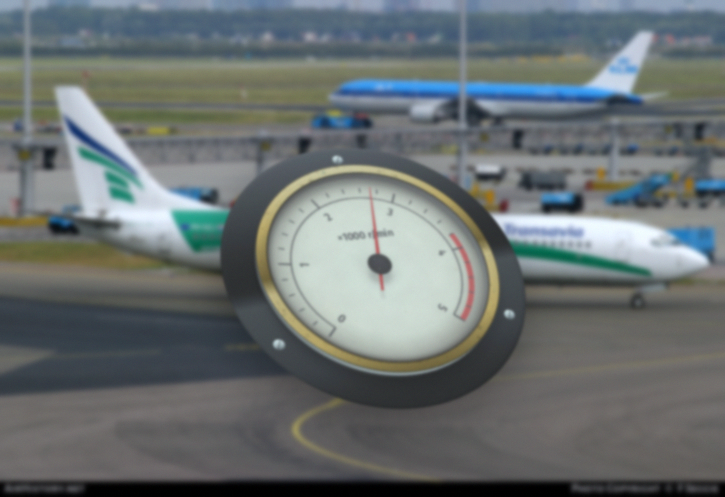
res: {"value": 2700, "unit": "rpm"}
